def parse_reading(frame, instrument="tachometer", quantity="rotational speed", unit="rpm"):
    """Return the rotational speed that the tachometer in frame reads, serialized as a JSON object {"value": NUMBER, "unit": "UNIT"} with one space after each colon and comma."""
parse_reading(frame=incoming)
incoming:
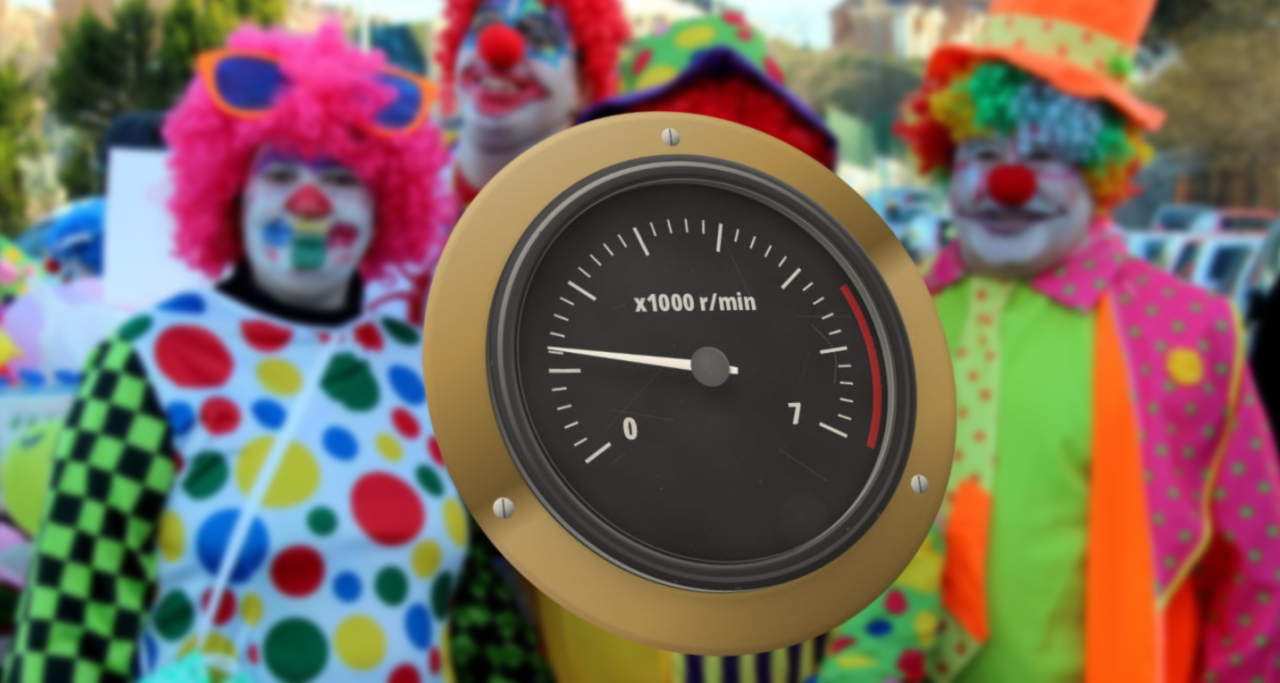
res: {"value": 1200, "unit": "rpm"}
